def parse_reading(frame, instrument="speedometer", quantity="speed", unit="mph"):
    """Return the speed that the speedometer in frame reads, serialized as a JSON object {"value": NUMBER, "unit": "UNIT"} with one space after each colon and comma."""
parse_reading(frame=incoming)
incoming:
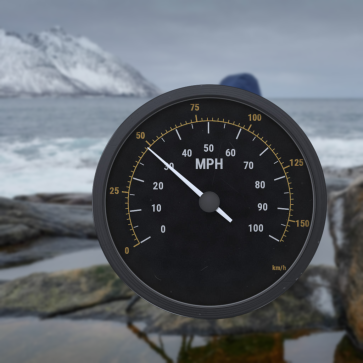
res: {"value": 30, "unit": "mph"}
